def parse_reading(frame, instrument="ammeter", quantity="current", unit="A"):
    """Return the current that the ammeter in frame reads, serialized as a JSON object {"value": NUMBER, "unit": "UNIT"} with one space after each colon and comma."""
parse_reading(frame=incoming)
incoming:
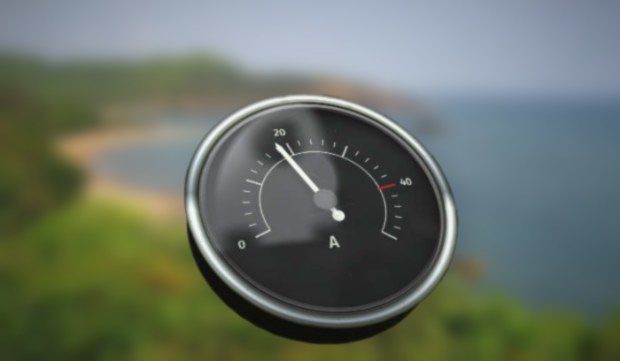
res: {"value": 18, "unit": "A"}
